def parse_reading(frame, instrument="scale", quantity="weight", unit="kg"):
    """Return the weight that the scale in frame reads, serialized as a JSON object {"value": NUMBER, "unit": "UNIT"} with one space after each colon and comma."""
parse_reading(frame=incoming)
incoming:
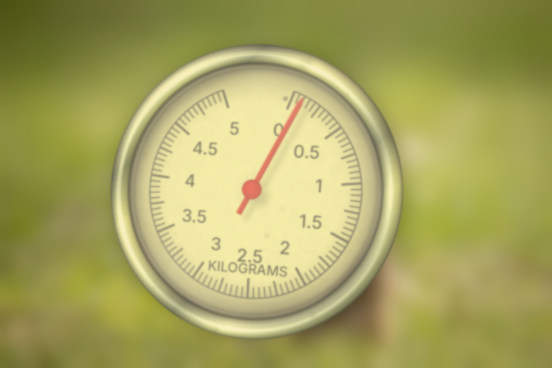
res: {"value": 0.1, "unit": "kg"}
